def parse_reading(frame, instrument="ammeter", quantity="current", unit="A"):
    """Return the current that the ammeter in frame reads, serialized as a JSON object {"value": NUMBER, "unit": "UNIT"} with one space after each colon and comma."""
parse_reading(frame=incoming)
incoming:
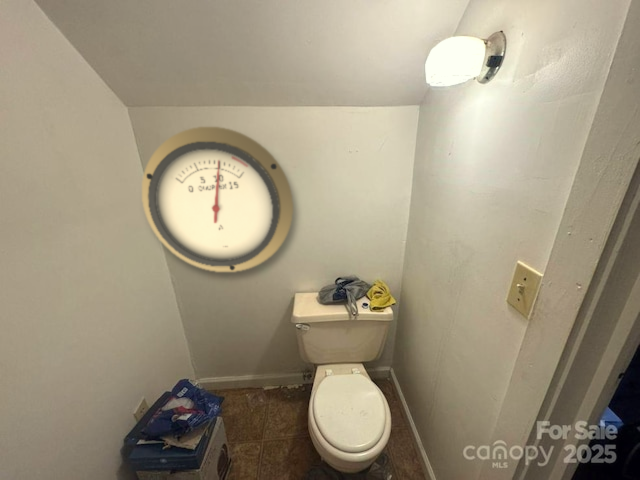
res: {"value": 10, "unit": "A"}
